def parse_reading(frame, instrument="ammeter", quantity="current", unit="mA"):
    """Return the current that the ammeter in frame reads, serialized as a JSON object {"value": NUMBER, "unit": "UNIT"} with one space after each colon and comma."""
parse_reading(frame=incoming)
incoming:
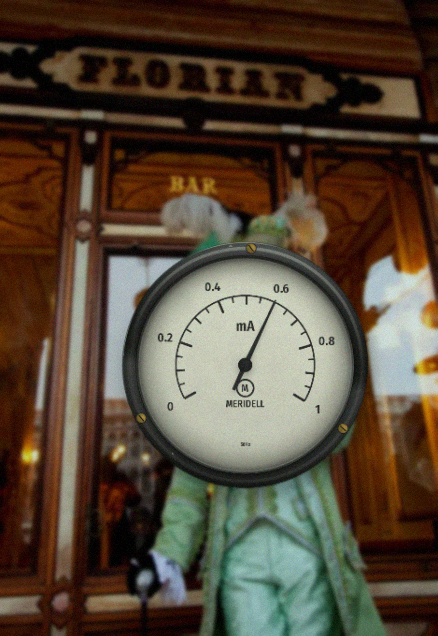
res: {"value": 0.6, "unit": "mA"}
